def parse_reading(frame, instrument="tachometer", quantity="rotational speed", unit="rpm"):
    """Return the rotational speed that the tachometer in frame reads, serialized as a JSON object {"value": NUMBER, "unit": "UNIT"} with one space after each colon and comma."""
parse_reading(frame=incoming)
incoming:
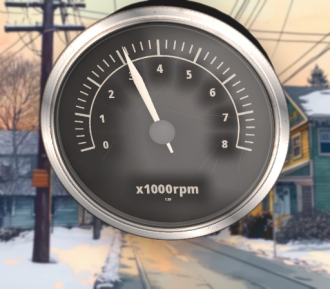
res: {"value": 3200, "unit": "rpm"}
